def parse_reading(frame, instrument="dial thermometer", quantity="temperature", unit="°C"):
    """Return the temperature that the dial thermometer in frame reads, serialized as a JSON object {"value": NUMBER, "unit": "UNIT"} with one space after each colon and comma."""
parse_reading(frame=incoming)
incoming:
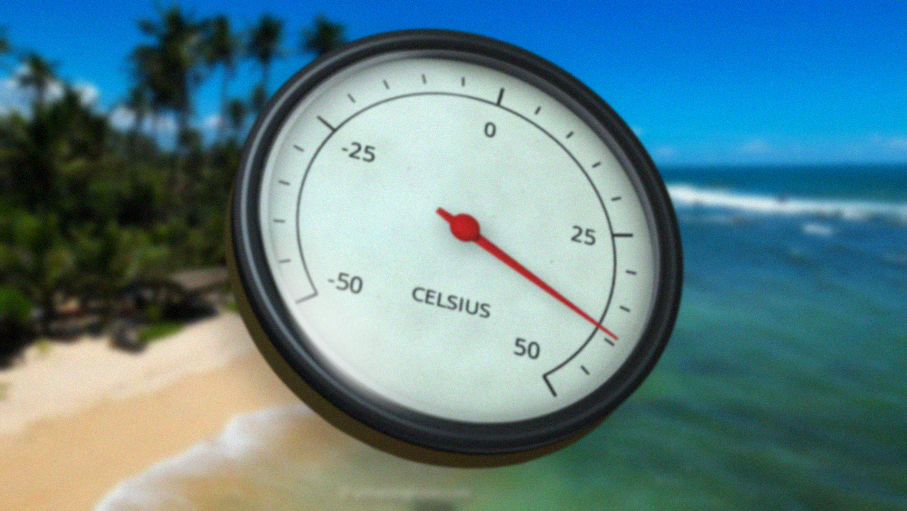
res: {"value": 40, "unit": "°C"}
